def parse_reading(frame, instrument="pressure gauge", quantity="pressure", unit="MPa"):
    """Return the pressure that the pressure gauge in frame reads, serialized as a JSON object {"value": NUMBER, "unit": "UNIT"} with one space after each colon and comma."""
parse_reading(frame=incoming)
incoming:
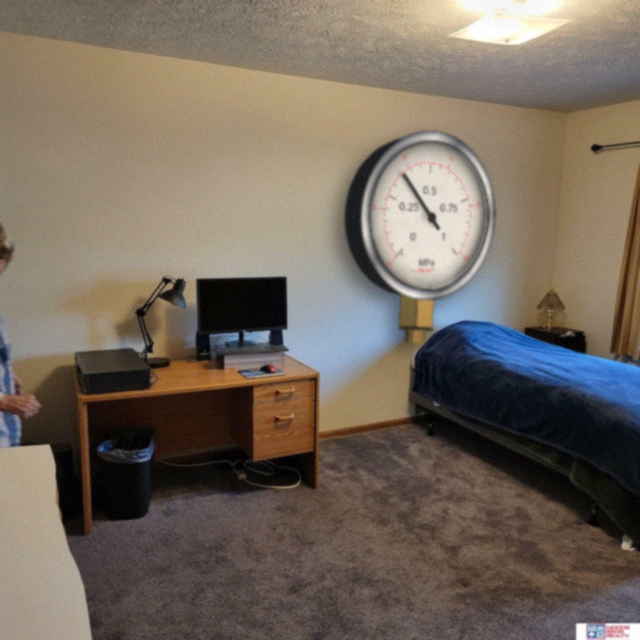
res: {"value": 0.35, "unit": "MPa"}
